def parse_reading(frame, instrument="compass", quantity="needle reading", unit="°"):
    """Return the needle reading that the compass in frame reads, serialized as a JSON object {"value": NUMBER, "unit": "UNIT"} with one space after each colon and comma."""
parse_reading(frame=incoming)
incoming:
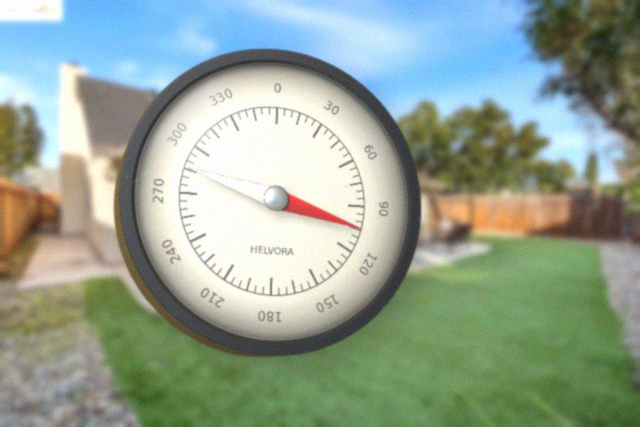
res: {"value": 105, "unit": "°"}
